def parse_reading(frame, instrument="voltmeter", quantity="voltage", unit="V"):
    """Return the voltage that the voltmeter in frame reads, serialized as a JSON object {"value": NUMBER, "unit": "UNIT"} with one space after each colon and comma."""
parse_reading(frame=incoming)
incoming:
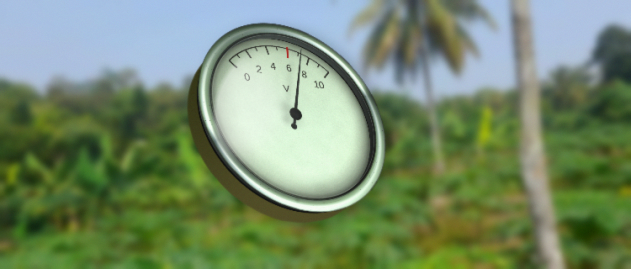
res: {"value": 7, "unit": "V"}
